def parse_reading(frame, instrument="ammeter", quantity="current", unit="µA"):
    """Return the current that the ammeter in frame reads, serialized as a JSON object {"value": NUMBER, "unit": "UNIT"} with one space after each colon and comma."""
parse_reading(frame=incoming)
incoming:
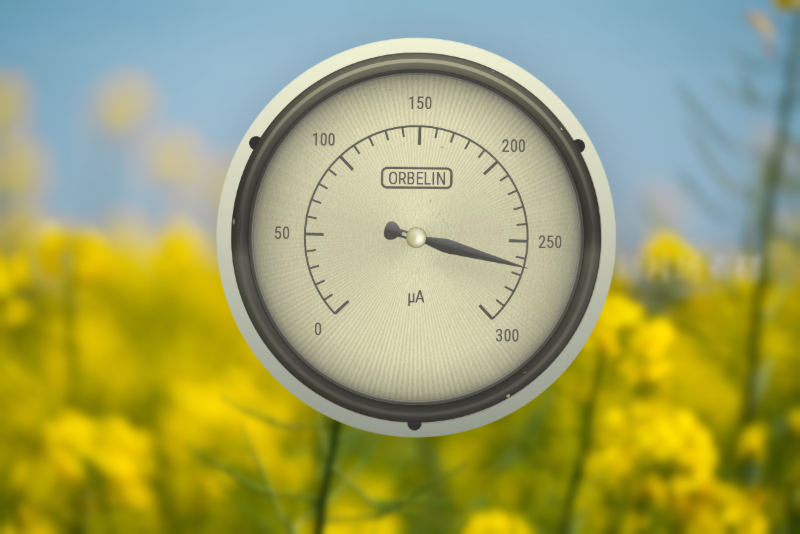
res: {"value": 265, "unit": "µA"}
